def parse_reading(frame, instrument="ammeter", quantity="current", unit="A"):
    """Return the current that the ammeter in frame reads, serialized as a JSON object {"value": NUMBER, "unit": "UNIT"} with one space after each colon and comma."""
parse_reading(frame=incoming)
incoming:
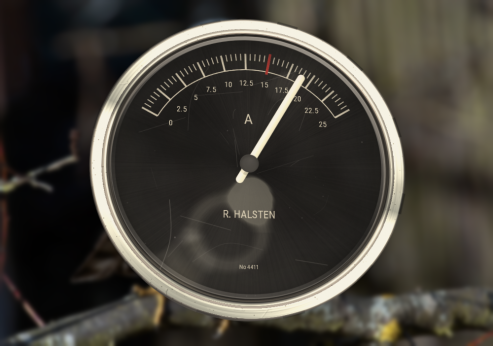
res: {"value": 19, "unit": "A"}
